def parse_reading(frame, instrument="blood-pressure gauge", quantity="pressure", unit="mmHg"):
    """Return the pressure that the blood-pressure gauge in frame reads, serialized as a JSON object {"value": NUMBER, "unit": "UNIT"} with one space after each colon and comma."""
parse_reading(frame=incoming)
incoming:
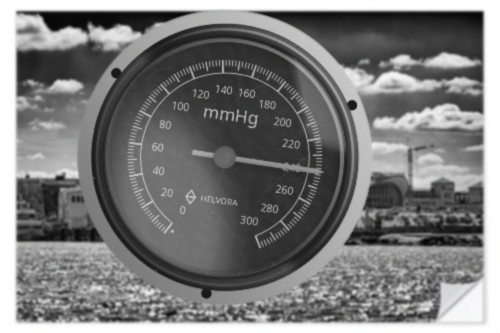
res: {"value": 240, "unit": "mmHg"}
